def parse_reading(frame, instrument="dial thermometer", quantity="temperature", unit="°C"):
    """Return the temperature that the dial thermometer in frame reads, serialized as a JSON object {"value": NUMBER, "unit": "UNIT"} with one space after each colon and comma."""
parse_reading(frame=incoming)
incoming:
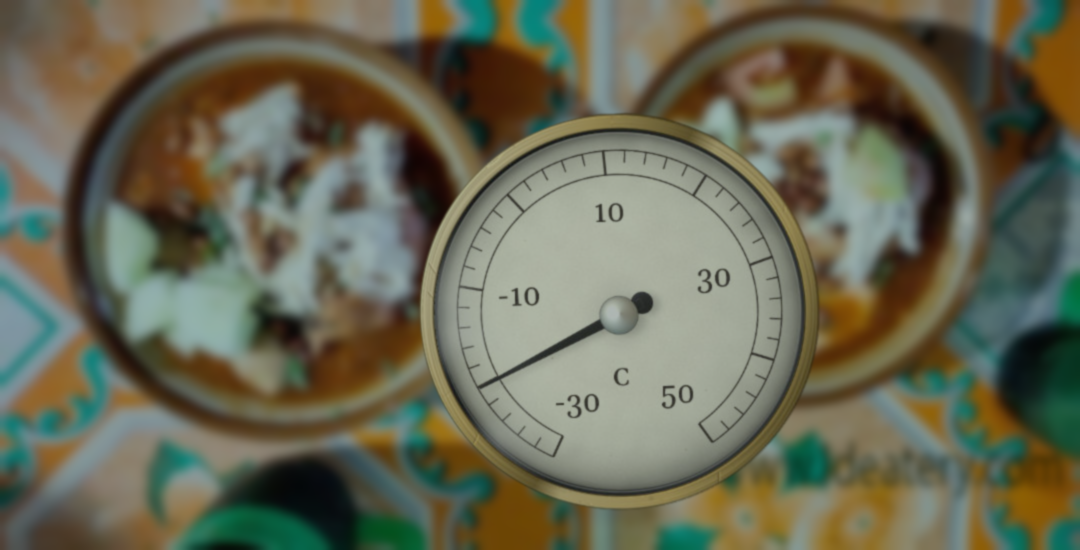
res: {"value": -20, "unit": "°C"}
